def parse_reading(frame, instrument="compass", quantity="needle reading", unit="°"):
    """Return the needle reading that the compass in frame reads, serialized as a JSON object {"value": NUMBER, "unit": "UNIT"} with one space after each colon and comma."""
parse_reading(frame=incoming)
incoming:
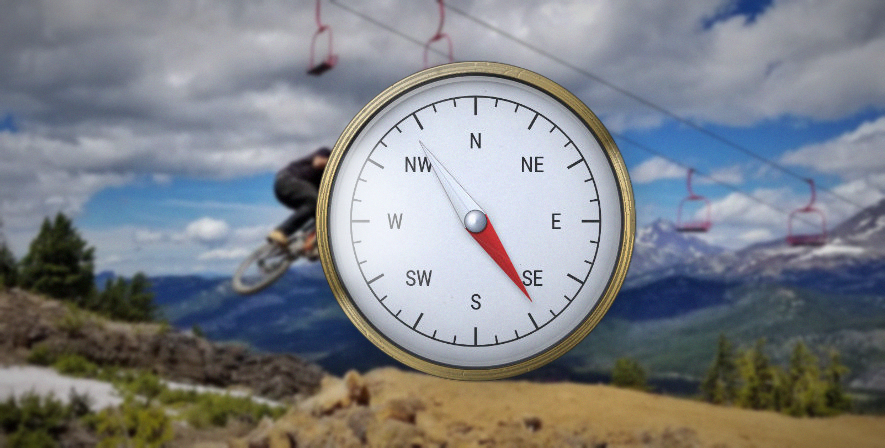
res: {"value": 145, "unit": "°"}
